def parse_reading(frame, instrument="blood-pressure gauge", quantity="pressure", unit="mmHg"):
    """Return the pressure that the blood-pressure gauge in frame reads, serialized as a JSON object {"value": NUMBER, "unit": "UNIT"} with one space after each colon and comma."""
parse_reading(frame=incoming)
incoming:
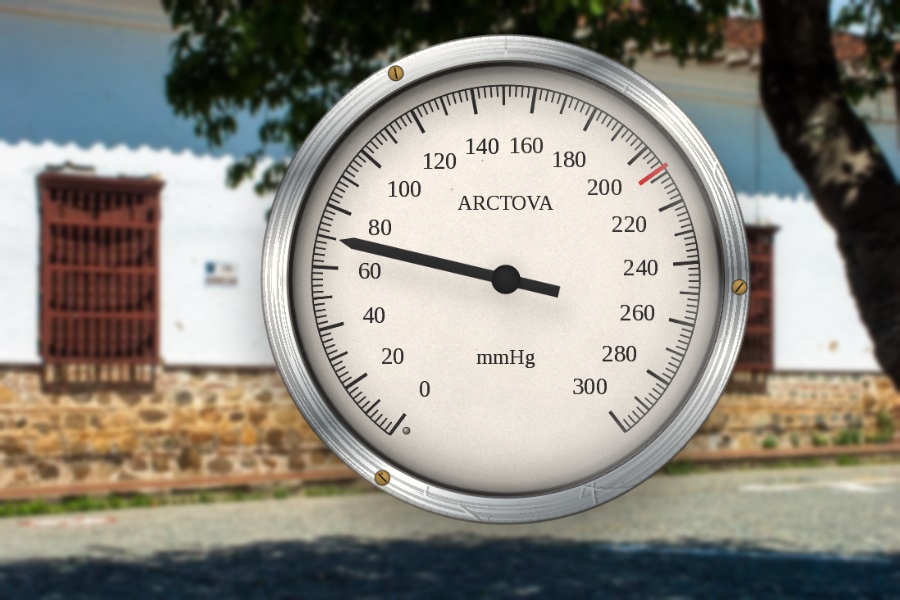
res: {"value": 70, "unit": "mmHg"}
